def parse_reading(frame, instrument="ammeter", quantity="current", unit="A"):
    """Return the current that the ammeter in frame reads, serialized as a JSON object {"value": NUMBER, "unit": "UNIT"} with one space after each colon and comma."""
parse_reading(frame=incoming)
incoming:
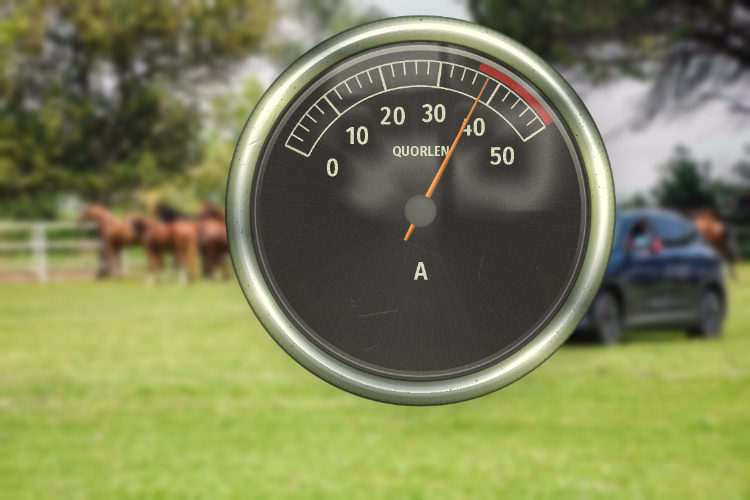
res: {"value": 38, "unit": "A"}
